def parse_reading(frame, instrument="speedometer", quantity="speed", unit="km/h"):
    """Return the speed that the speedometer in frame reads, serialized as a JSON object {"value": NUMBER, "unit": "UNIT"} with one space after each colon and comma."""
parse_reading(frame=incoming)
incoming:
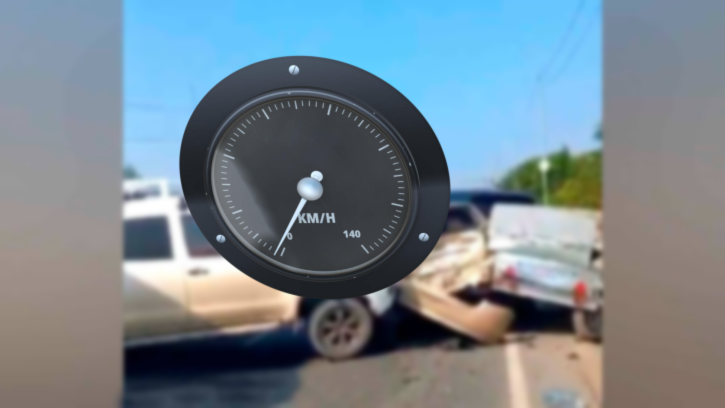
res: {"value": 2, "unit": "km/h"}
